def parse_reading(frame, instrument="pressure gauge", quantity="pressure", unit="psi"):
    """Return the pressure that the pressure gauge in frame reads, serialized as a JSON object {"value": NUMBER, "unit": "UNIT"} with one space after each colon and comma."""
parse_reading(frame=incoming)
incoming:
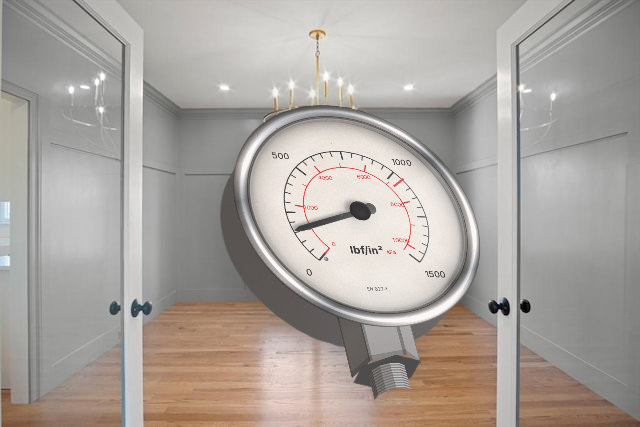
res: {"value": 150, "unit": "psi"}
